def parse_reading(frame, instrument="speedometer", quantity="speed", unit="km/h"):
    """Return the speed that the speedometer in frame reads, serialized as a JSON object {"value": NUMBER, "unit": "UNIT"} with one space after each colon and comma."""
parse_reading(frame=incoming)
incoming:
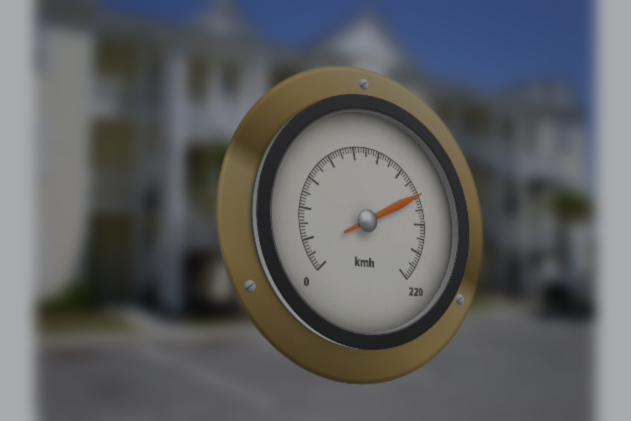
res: {"value": 160, "unit": "km/h"}
